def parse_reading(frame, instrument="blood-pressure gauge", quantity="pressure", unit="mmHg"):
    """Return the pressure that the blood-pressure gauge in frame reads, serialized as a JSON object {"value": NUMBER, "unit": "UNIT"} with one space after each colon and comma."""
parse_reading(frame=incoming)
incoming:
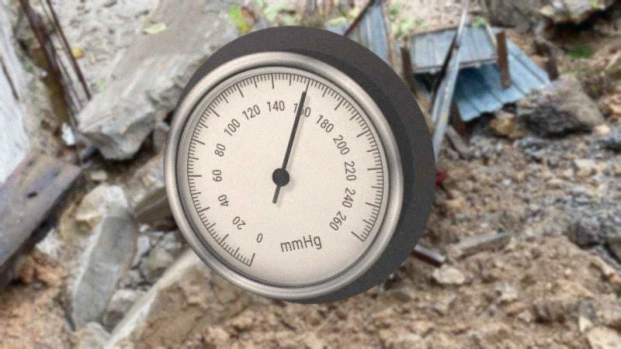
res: {"value": 160, "unit": "mmHg"}
